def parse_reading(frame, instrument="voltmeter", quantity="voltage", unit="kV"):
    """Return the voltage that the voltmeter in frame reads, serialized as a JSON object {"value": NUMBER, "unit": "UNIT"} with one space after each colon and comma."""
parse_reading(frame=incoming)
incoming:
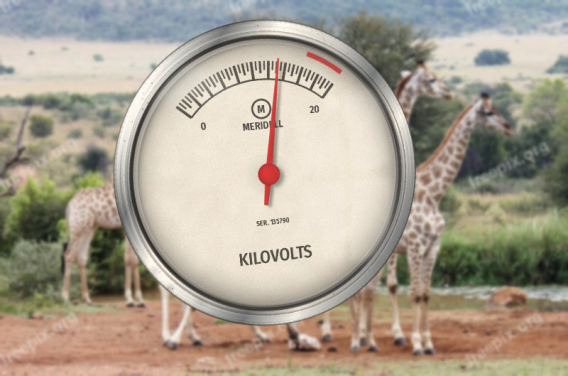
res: {"value": 13, "unit": "kV"}
